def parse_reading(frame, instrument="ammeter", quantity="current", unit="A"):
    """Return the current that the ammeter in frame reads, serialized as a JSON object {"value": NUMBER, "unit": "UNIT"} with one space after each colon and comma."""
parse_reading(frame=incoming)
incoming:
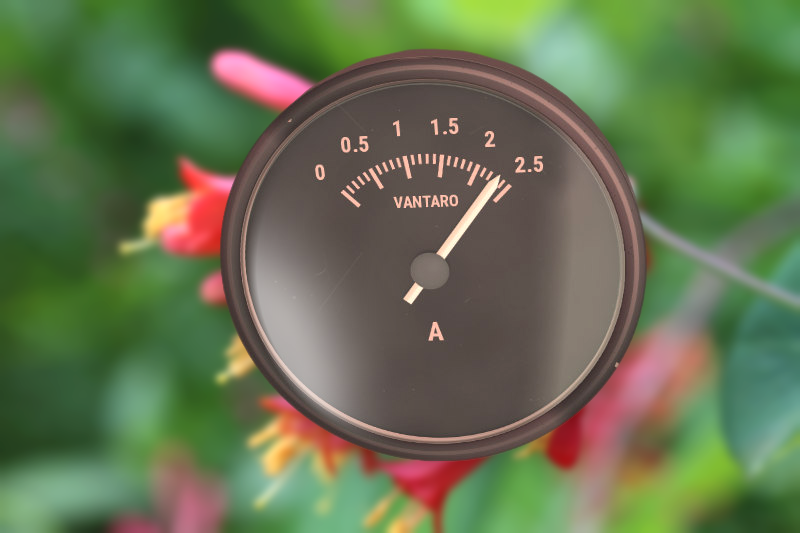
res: {"value": 2.3, "unit": "A"}
